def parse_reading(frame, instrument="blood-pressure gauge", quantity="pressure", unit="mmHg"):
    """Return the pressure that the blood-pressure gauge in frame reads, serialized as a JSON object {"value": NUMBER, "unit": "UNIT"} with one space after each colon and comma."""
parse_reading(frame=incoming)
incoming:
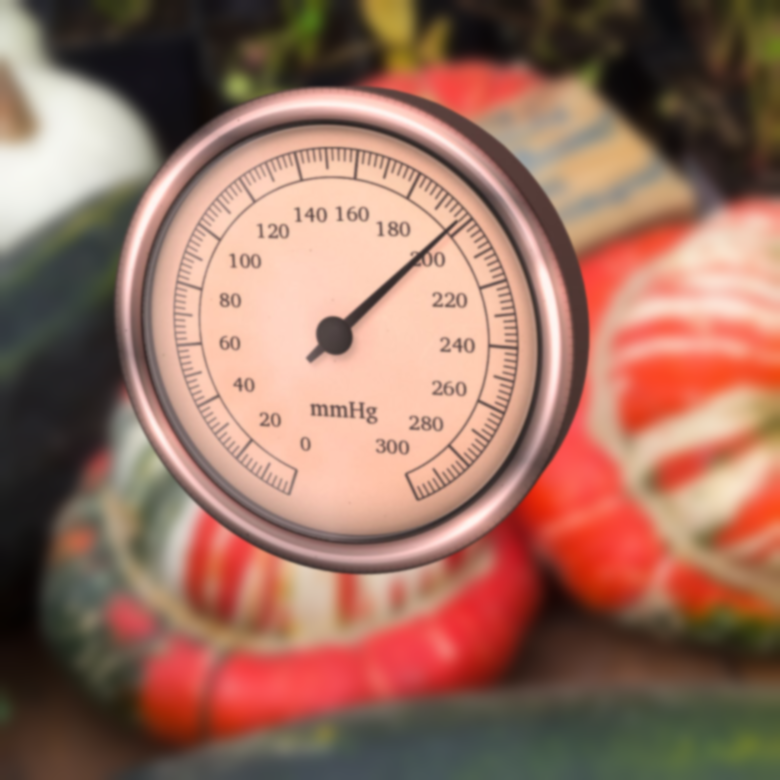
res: {"value": 198, "unit": "mmHg"}
